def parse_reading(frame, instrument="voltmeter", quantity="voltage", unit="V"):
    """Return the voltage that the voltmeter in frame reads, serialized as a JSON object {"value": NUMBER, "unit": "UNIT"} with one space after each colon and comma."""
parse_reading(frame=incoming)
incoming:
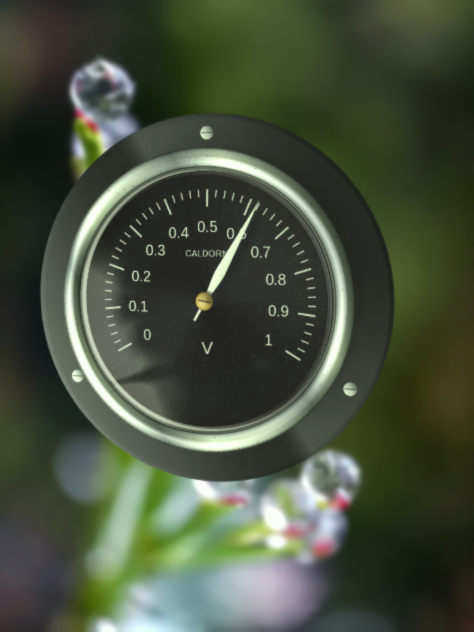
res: {"value": 0.62, "unit": "V"}
